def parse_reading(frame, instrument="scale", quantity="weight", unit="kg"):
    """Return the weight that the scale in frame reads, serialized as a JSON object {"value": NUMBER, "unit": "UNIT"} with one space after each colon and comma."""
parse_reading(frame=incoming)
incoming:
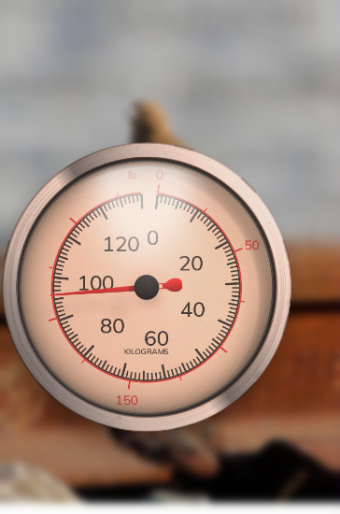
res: {"value": 96, "unit": "kg"}
